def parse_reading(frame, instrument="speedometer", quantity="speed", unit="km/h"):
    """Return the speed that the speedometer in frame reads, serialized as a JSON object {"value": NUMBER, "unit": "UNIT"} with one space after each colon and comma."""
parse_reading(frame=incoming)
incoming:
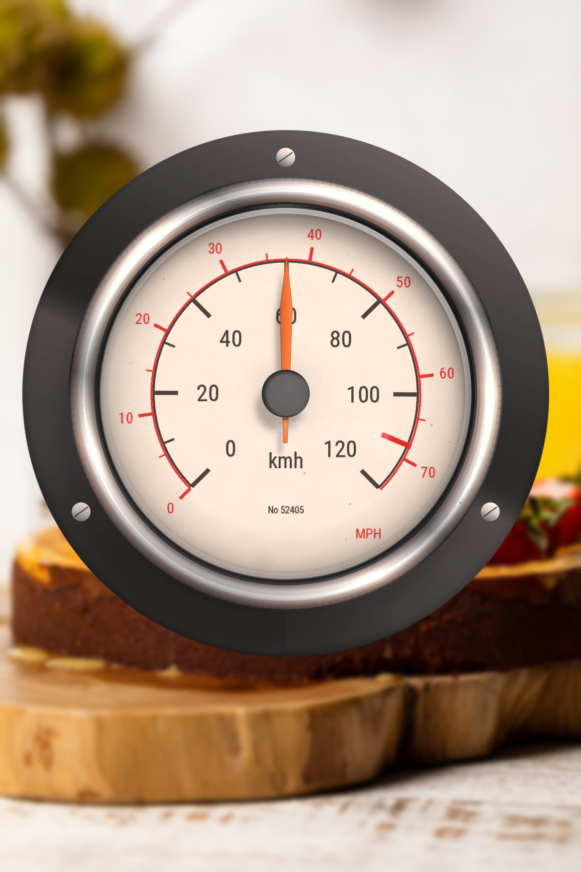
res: {"value": 60, "unit": "km/h"}
